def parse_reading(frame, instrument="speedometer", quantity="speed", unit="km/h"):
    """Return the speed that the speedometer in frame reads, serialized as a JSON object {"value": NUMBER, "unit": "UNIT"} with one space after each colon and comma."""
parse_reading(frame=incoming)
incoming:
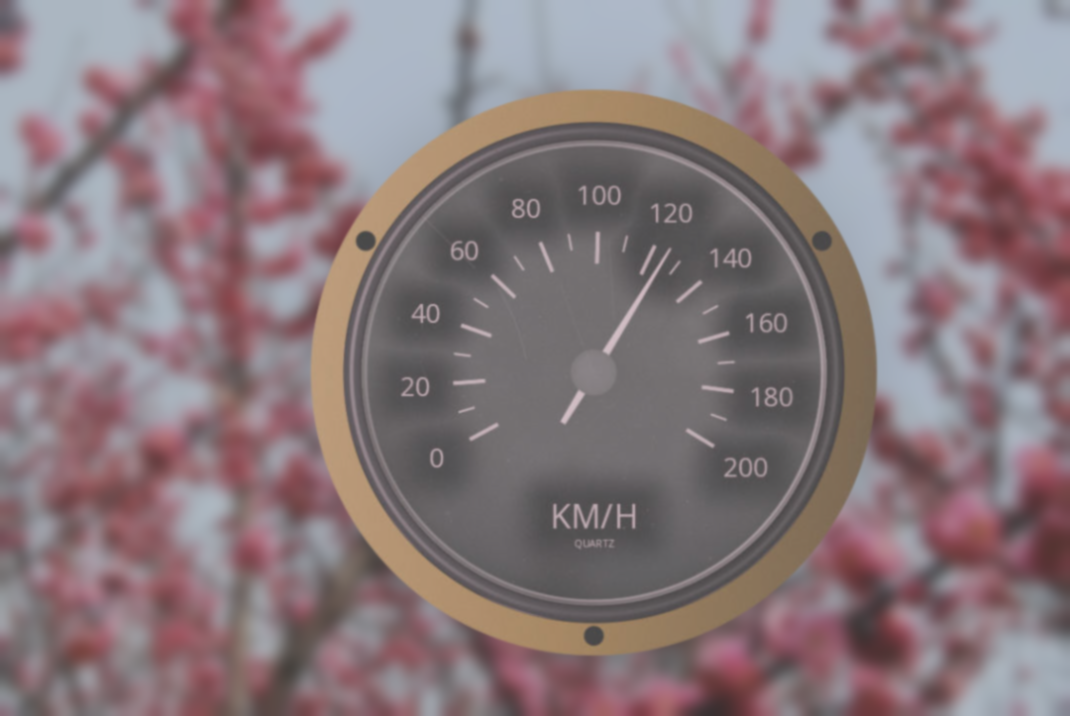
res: {"value": 125, "unit": "km/h"}
